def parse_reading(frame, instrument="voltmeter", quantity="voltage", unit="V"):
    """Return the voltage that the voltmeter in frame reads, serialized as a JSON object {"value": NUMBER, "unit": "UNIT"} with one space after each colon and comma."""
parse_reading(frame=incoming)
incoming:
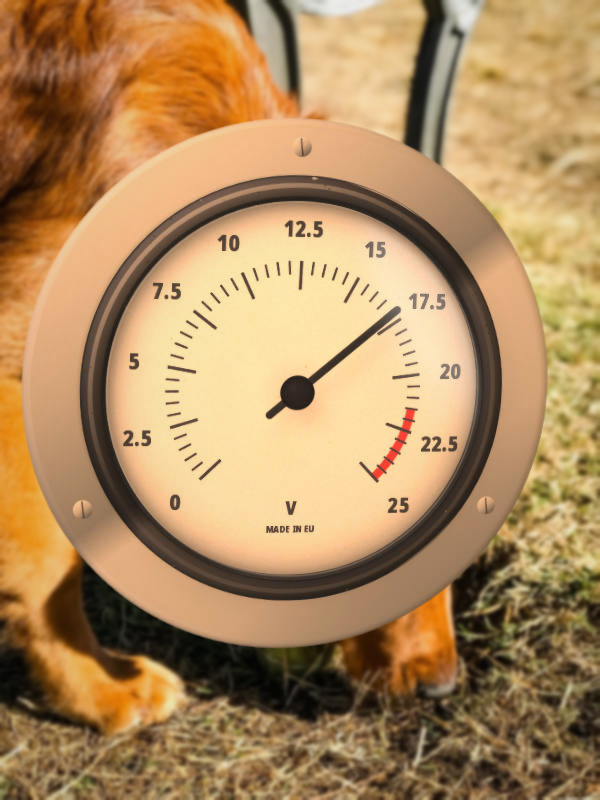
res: {"value": 17, "unit": "V"}
